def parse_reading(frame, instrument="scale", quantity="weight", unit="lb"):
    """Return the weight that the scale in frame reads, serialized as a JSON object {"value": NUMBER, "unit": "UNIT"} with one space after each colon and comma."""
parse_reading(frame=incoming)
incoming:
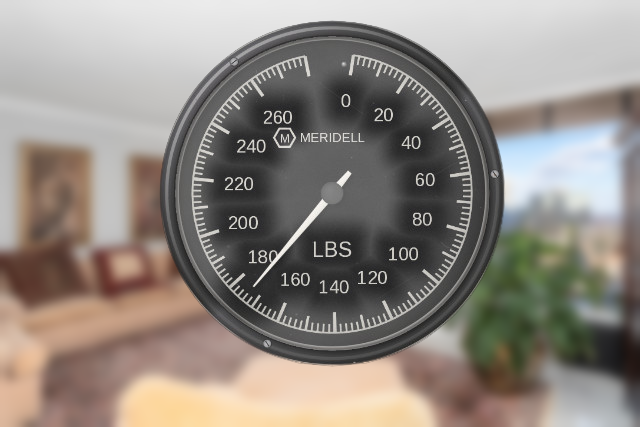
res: {"value": 174, "unit": "lb"}
